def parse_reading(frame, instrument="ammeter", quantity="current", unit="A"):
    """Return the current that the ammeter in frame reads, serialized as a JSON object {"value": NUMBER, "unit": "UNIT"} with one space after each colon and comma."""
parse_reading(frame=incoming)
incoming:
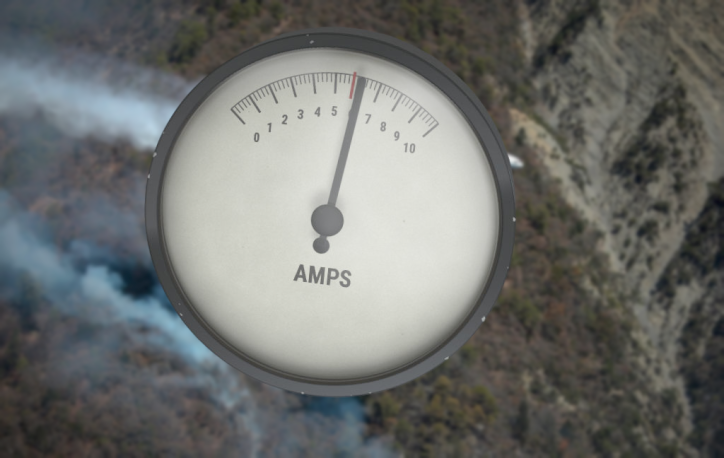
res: {"value": 6.2, "unit": "A"}
